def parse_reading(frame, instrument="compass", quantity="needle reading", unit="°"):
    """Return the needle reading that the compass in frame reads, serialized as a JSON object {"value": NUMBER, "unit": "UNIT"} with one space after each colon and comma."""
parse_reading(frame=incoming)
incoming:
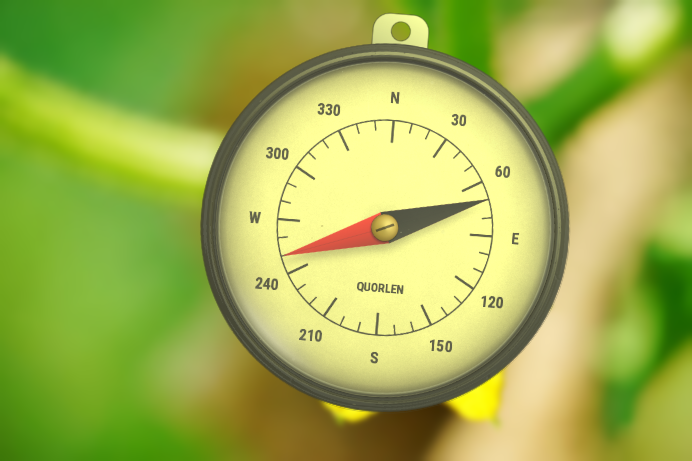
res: {"value": 250, "unit": "°"}
